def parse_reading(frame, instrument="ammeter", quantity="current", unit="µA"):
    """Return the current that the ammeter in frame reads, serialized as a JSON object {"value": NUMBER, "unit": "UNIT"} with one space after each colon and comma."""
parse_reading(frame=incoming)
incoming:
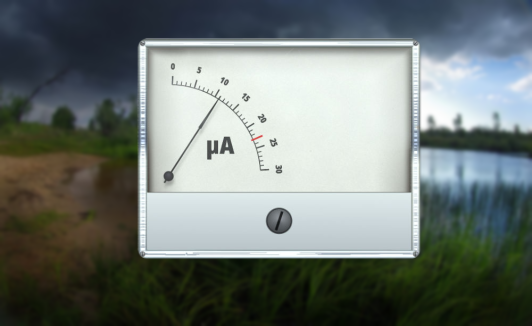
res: {"value": 11, "unit": "µA"}
